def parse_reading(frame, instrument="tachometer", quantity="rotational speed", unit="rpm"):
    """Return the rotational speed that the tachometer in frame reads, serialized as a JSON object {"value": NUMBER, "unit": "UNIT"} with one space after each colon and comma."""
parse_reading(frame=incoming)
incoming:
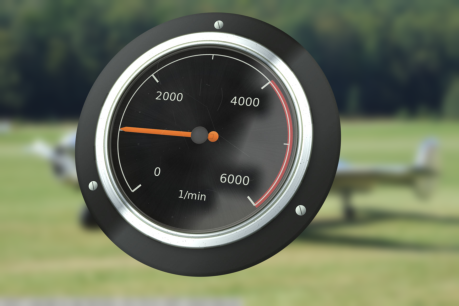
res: {"value": 1000, "unit": "rpm"}
